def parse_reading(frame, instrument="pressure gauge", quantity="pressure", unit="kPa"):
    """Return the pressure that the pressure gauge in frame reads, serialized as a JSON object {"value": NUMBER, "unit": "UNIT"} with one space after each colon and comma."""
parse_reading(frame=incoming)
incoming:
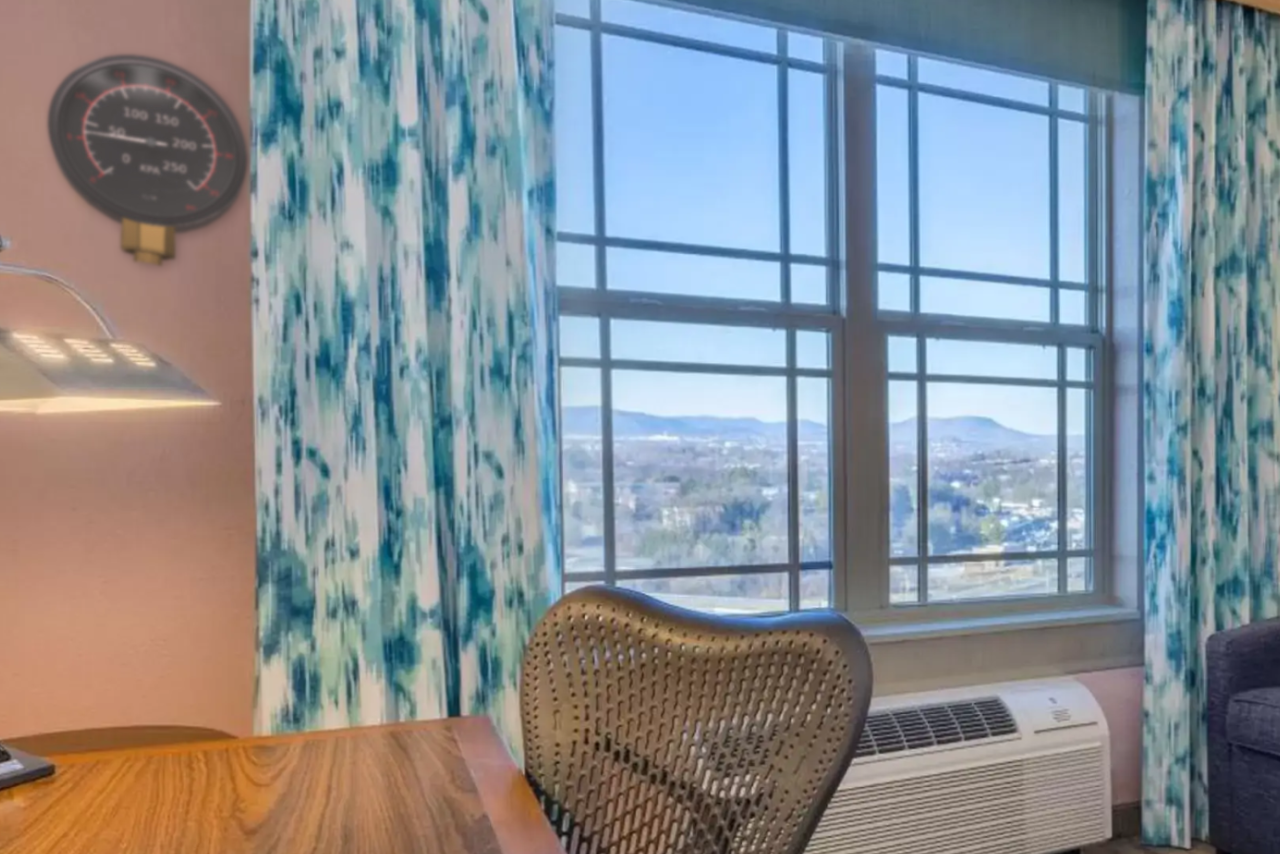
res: {"value": 40, "unit": "kPa"}
